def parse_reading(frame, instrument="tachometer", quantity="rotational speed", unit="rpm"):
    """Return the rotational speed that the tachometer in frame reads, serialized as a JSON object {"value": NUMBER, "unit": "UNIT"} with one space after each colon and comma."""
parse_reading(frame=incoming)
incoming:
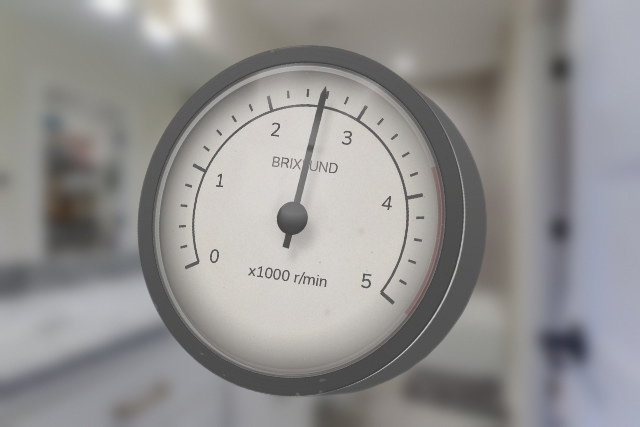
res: {"value": 2600, "unit": "rpm"}
